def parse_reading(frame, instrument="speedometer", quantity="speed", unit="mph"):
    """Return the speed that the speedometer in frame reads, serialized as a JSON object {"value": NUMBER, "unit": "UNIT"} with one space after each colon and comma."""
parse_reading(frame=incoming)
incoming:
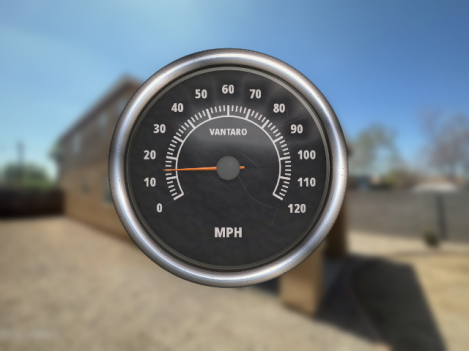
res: {"value": 14, "unit": "mph"}
